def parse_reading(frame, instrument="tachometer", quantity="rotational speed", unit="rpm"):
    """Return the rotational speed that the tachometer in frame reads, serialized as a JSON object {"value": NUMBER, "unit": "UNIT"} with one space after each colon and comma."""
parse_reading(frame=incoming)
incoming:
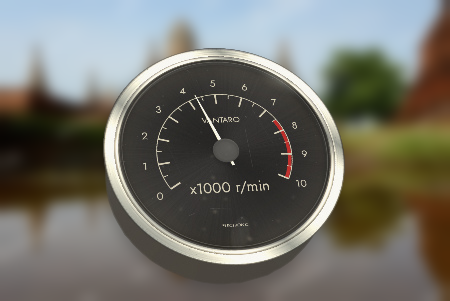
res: {"value": 4250, "unit": "rpm"}
